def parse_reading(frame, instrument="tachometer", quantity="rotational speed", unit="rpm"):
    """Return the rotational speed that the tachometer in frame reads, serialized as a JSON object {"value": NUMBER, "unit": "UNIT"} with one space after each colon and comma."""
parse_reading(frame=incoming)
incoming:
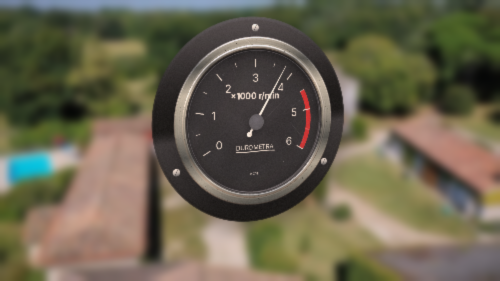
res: {"value": 3750, "unit": "rpm"}
